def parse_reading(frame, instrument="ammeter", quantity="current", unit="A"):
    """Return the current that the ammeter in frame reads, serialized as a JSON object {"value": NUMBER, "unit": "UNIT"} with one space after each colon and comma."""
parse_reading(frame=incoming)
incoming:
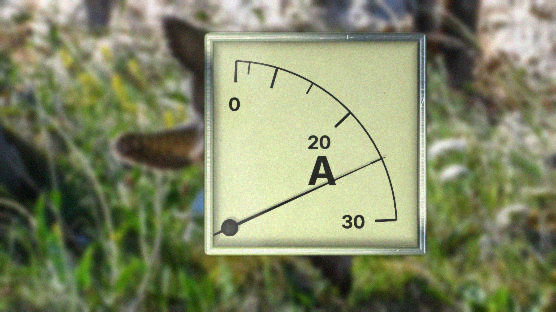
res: {"value": 25, "unit": "A"}
